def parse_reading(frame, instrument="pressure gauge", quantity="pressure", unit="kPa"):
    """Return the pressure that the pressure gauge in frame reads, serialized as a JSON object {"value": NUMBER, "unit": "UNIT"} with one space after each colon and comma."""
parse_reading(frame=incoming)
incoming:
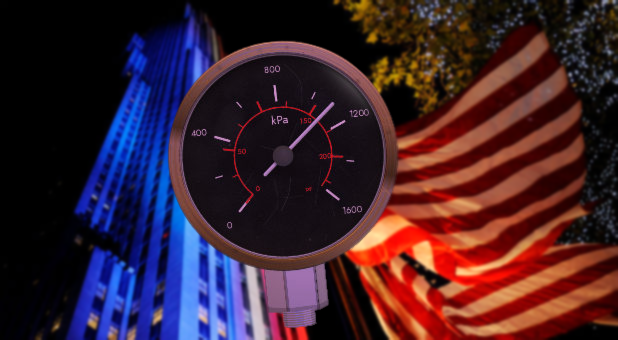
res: {"value": 1100, "unit": "kPa"}
